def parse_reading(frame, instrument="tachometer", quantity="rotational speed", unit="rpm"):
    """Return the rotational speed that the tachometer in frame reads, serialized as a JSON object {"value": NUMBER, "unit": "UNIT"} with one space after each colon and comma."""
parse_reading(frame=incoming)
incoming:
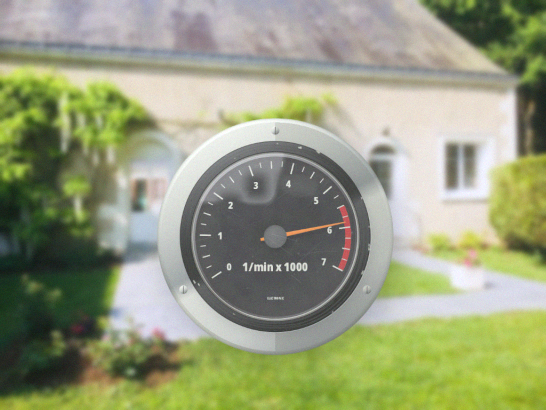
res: {"value": 5875, "unit": "rpm"}
